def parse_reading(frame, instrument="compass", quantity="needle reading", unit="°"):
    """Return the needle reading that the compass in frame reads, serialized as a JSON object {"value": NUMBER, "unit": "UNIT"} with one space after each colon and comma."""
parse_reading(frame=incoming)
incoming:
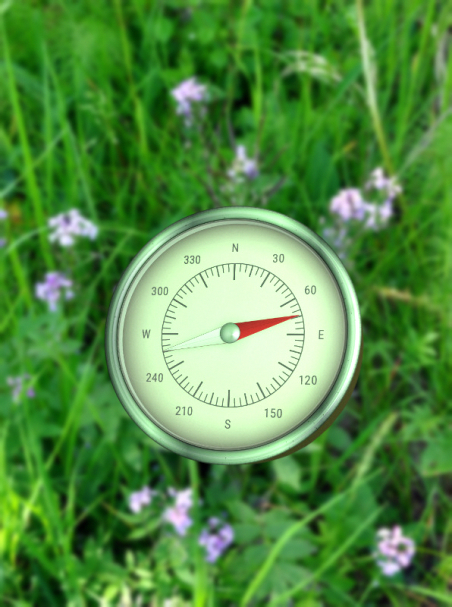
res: {"value": 75, "unit": "°"}
